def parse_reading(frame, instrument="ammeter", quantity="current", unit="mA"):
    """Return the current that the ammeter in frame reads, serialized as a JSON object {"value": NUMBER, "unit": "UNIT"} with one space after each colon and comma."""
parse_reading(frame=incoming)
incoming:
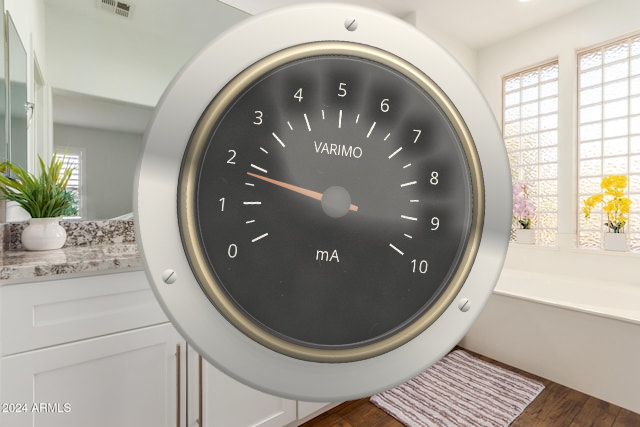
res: {"value": 1.75, "unit": "mA"}
